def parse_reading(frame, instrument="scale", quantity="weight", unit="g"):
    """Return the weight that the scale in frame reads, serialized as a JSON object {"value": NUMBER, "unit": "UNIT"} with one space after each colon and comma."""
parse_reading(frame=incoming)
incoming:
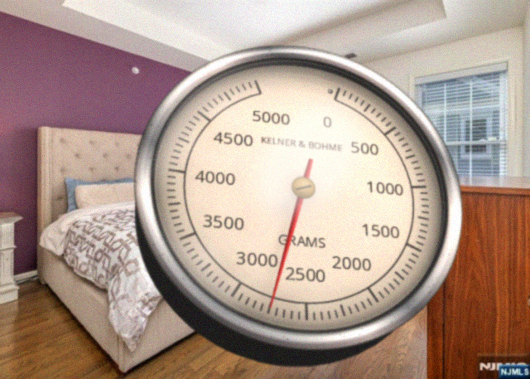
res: {"value": 2750, "unit": "g"}
